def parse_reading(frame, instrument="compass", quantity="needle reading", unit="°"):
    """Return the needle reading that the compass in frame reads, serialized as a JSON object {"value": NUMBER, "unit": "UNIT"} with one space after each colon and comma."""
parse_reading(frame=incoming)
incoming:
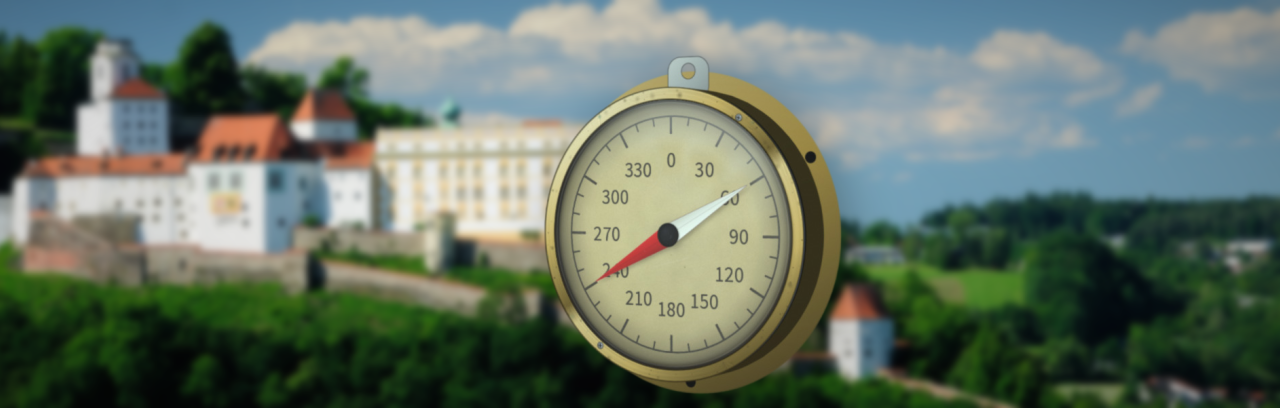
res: {"value": 240, "unit": "°"}
